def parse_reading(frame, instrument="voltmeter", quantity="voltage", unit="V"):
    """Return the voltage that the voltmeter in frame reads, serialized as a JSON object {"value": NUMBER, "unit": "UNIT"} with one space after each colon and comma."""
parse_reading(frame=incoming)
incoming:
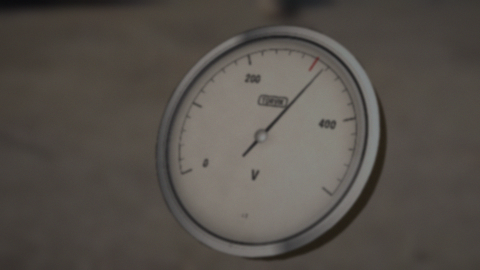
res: {"value": 320, "unit": "V"}
